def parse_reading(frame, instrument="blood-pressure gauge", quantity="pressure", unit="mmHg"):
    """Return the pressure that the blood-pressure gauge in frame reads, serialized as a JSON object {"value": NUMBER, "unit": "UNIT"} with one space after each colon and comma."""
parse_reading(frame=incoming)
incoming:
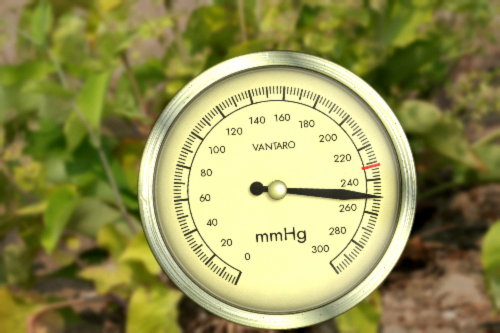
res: {"value": 250, "unit": "mmHg"}
